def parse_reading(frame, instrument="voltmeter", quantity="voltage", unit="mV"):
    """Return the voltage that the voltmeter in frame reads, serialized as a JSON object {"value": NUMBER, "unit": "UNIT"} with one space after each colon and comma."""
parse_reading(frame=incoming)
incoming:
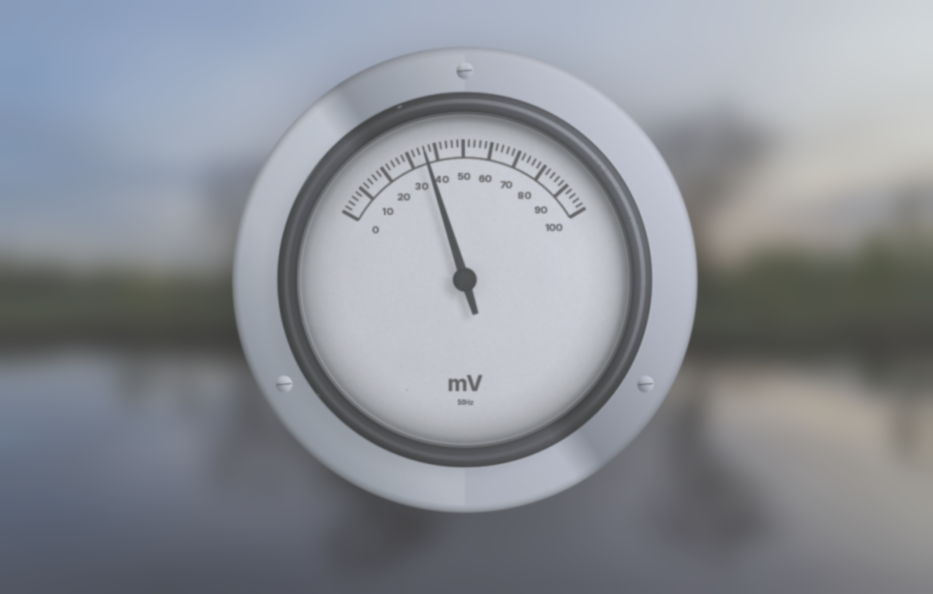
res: {"value": 36, "unit": "mV"}
